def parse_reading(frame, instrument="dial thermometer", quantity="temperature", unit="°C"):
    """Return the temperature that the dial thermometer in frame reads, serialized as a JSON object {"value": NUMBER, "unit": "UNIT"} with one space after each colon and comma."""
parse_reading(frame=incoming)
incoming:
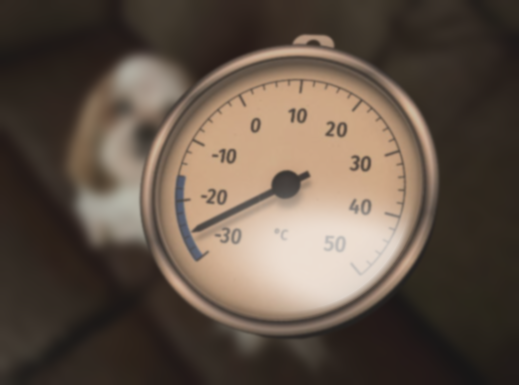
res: {"value": -26, "unit": "°C"}
